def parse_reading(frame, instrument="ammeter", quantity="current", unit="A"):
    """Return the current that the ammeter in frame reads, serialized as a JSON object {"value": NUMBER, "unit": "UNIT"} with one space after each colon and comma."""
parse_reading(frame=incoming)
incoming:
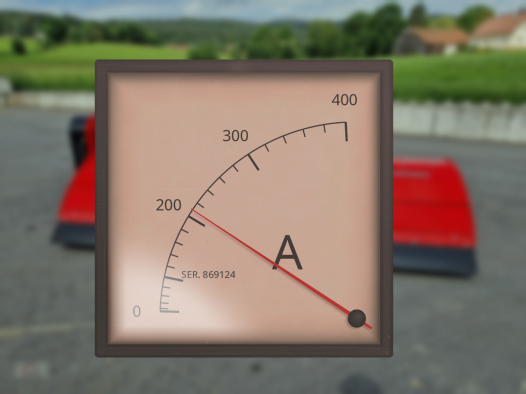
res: {"value": 210, "unit": "A"}
